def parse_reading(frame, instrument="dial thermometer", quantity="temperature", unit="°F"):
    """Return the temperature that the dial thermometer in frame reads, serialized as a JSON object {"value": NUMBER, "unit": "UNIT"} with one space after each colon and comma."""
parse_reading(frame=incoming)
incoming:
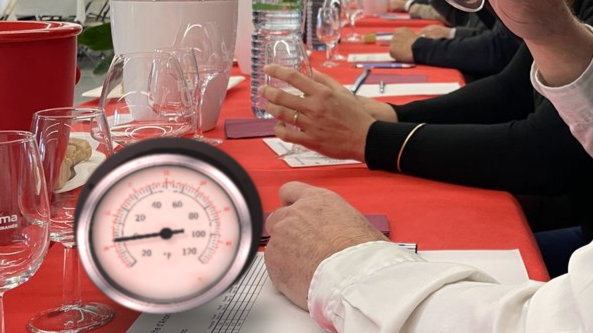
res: {"value": 0, "unit": "°F"}
